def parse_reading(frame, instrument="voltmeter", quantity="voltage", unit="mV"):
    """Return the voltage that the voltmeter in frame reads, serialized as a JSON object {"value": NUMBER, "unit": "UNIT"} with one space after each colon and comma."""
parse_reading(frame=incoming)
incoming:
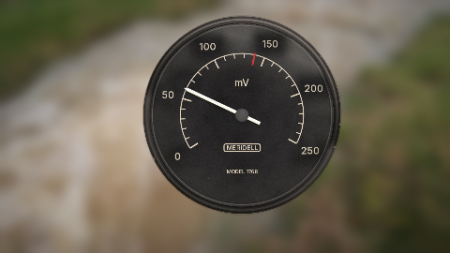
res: {"value": 60, "unit": "mV"}
